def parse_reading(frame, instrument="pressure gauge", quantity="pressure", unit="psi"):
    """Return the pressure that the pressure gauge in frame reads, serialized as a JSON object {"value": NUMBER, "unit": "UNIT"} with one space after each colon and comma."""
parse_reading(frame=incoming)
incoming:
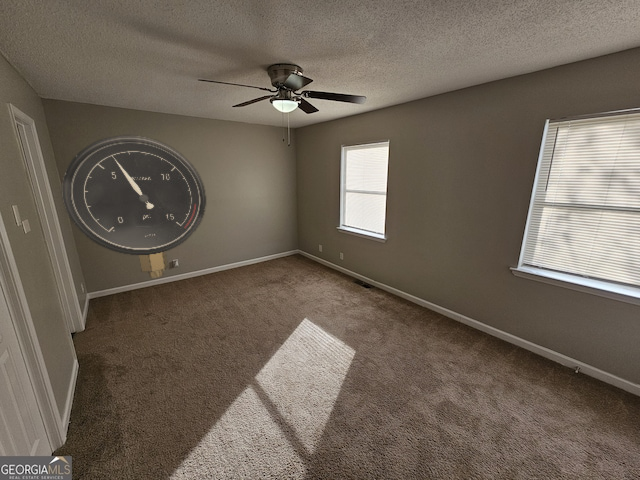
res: {"value": 6, "unit": "psi"}
